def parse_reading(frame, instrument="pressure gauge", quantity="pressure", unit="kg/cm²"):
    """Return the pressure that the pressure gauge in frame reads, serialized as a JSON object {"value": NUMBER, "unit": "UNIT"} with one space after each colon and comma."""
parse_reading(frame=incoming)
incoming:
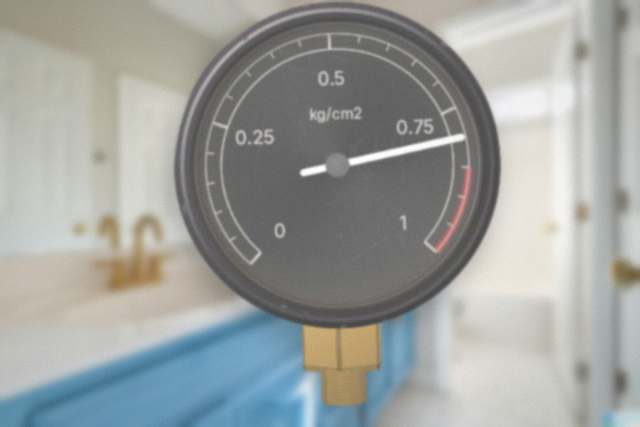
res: {"value": 0.8, "unit": "kg/cm²"}
